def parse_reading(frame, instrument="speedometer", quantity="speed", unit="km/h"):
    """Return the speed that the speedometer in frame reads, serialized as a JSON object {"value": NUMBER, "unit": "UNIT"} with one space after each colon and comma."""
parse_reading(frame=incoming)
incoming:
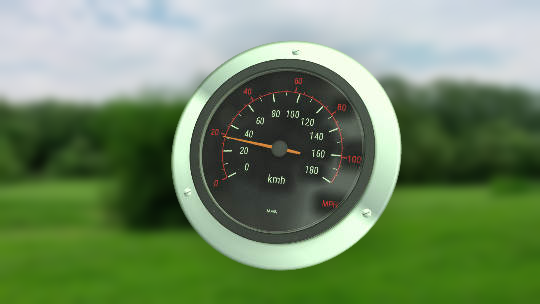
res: {"value": 30, "unit": "km/h"}
